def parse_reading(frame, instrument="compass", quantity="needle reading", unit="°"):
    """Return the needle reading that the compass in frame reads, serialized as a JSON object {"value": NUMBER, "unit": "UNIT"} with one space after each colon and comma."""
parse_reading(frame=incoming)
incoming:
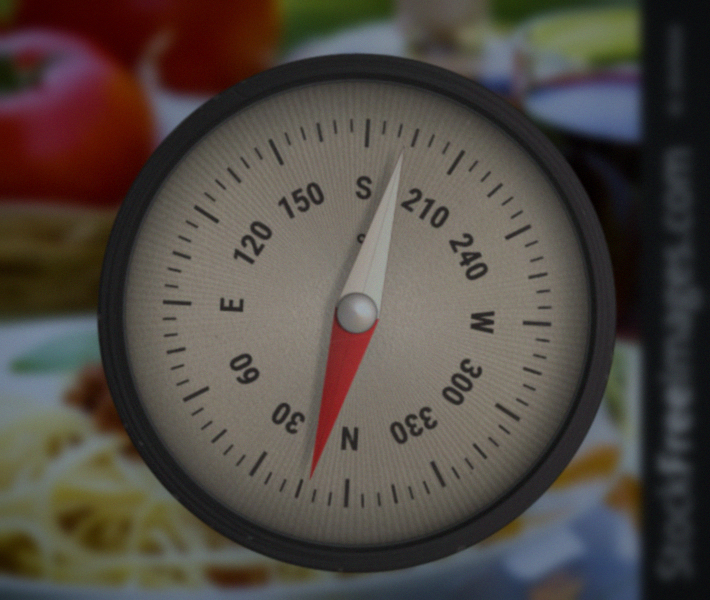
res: {"value": 12.5, "unit": "°"}
